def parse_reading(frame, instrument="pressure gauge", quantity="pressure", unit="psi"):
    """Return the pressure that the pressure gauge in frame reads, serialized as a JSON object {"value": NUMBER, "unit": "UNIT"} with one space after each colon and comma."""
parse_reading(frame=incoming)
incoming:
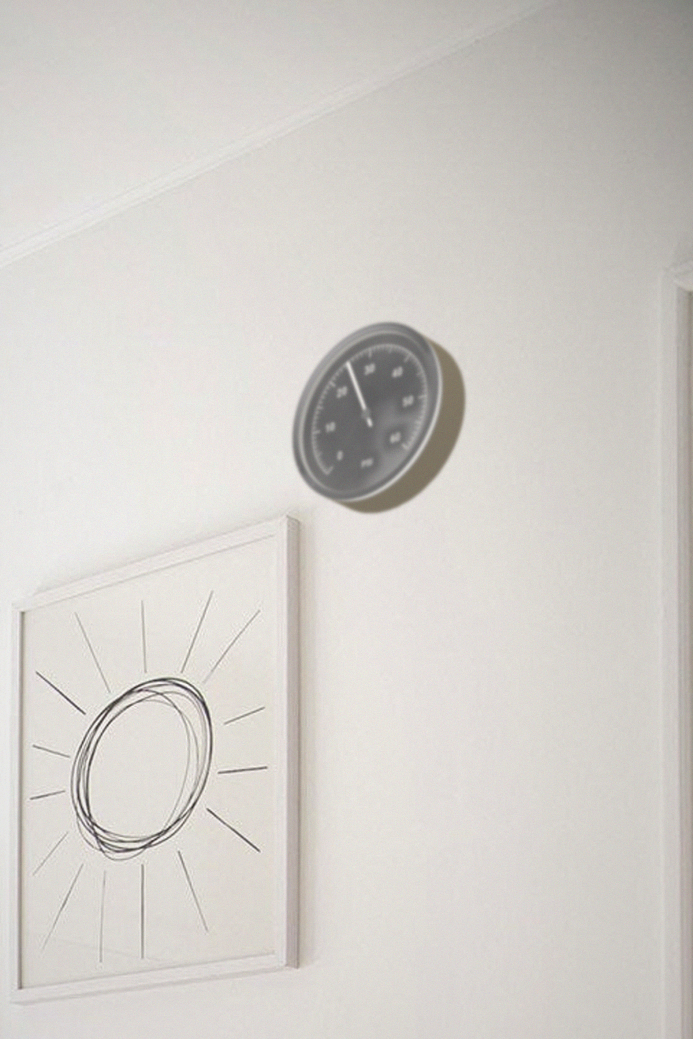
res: {"value": 25, "unit": "psi"}
